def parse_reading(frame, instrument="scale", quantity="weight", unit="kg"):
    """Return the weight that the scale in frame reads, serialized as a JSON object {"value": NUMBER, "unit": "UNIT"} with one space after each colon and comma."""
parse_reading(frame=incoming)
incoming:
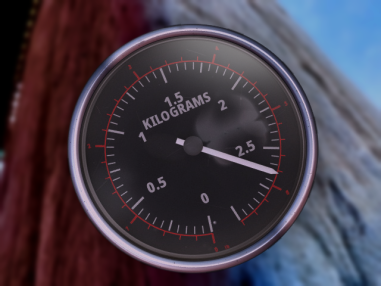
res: {"value": 2.65, "unit": "kg"}
